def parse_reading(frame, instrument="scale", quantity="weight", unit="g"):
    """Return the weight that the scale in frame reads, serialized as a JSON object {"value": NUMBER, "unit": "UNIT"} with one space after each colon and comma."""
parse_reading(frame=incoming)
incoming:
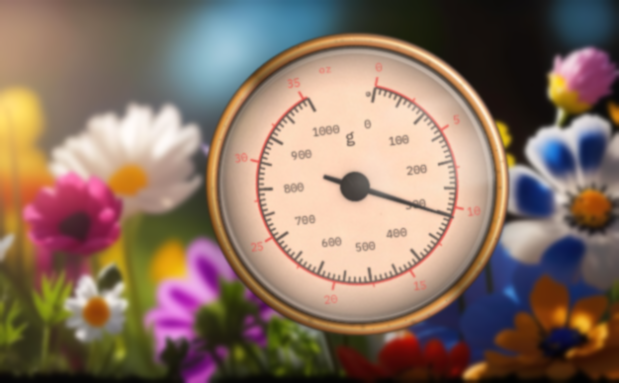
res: {"value": 300, "unit": "g"}
